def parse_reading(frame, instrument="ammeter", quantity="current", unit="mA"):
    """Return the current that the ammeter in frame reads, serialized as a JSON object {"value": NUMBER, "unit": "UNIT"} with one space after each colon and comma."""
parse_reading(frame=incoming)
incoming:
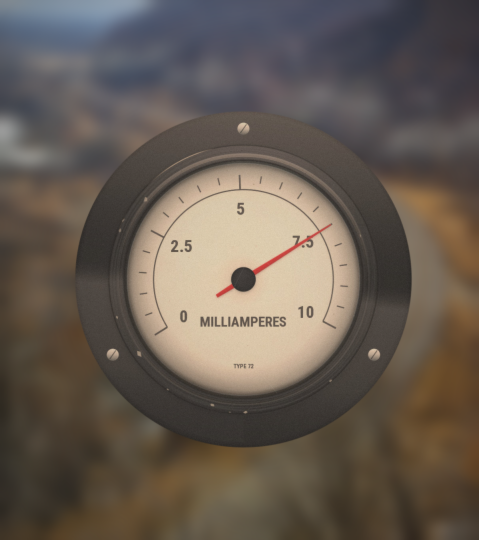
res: {"value": 7.5, "unit": "mA"}
